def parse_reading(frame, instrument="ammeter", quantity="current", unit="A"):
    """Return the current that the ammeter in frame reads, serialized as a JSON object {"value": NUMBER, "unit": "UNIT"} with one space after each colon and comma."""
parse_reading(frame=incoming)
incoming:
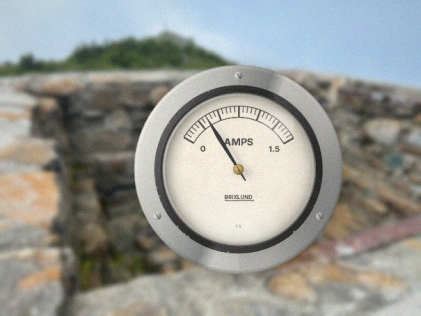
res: {"value": 0.35, "unit": "A"}
